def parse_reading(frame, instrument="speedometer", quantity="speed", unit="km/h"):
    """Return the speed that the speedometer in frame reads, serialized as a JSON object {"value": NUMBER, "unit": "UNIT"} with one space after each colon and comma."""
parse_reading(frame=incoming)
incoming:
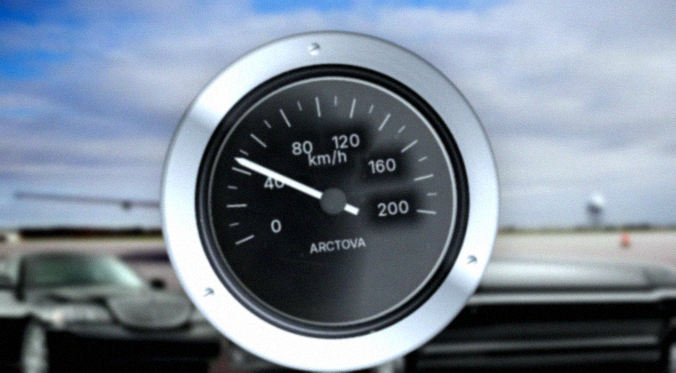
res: {"value": 45, "unit": "km/h"}
